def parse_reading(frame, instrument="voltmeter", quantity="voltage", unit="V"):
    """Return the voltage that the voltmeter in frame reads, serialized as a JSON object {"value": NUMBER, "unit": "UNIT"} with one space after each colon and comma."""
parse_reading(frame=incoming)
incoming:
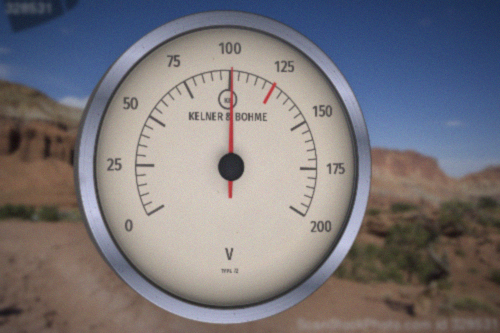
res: {"value": 100, "unit": "V"}
